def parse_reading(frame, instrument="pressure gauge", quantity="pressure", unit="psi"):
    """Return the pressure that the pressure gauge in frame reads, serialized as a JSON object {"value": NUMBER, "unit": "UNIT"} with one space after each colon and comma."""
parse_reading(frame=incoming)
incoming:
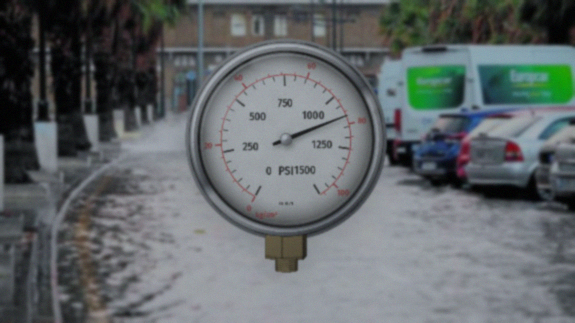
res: {"value": 1100, "unit": "psi"}
